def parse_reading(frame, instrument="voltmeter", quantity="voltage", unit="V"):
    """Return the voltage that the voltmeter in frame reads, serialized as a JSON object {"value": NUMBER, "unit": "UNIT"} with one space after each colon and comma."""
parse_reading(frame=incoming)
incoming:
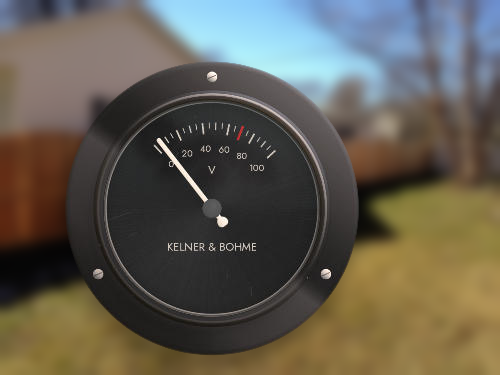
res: {"value": 5, "unit": "V"}
